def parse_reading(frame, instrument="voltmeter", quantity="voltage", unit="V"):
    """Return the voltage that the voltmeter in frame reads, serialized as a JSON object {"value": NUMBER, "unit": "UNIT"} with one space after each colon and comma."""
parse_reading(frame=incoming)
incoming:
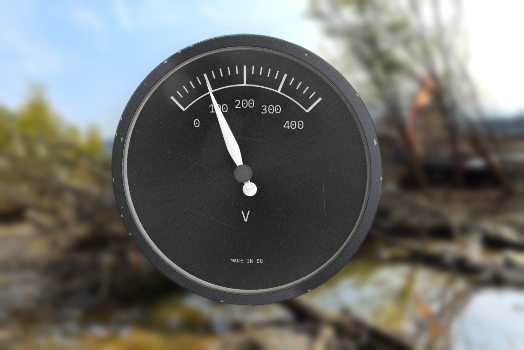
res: {"value": 100, "unit": "V"}
